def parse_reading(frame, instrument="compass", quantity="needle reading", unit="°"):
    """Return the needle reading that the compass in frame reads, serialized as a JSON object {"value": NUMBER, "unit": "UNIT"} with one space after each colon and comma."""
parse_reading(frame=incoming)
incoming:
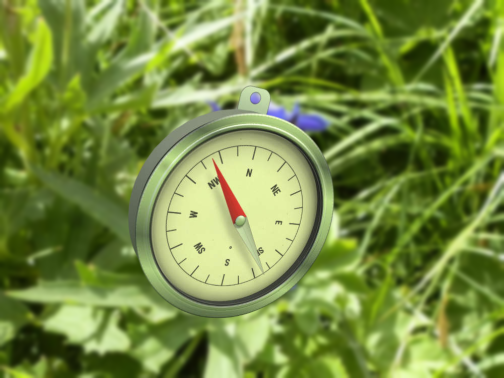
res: {"value": 322.5, "unit": "°"}
